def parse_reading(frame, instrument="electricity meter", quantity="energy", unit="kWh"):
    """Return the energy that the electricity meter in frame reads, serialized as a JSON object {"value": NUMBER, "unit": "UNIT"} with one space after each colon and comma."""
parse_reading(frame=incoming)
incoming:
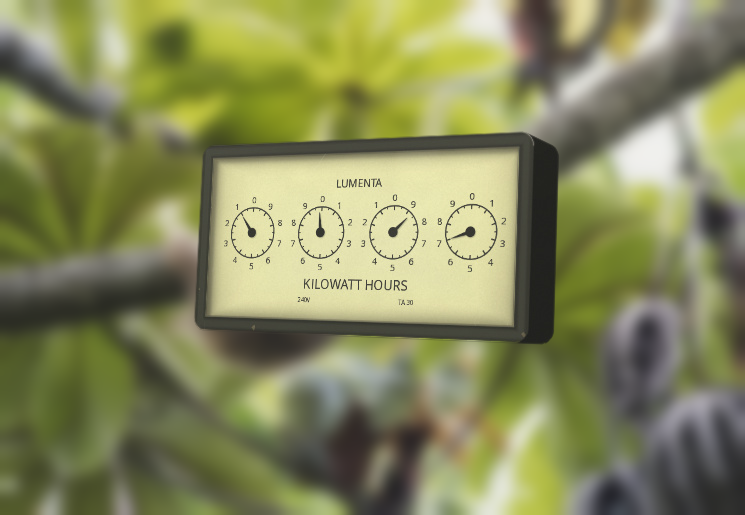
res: {"value": 987, "unit": "kWh"}
